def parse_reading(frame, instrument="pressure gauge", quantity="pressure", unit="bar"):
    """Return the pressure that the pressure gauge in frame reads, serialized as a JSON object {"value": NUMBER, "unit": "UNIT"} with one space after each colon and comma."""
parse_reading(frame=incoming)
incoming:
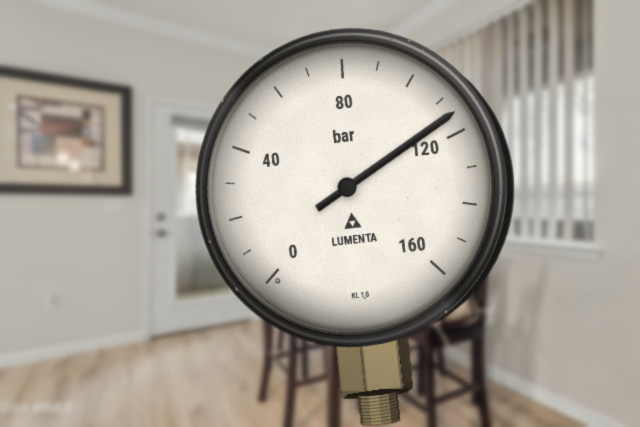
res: {"value": 115, "unit": "bar"}
